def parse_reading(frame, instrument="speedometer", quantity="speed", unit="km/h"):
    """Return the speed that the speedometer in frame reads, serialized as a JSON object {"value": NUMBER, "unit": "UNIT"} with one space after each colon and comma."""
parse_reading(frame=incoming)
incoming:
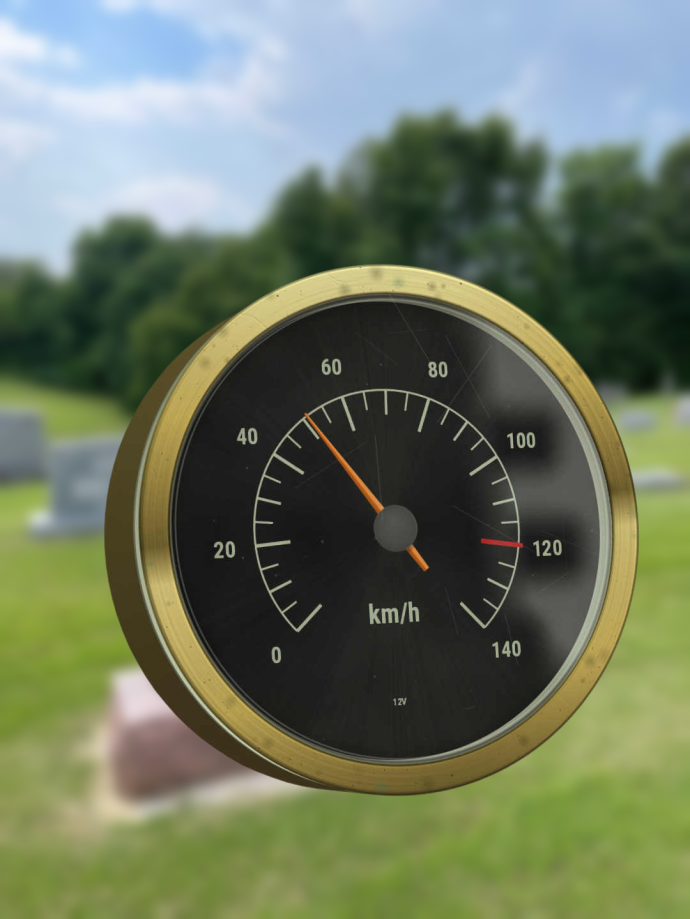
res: {"value": 50, "unit": "km/h"}
